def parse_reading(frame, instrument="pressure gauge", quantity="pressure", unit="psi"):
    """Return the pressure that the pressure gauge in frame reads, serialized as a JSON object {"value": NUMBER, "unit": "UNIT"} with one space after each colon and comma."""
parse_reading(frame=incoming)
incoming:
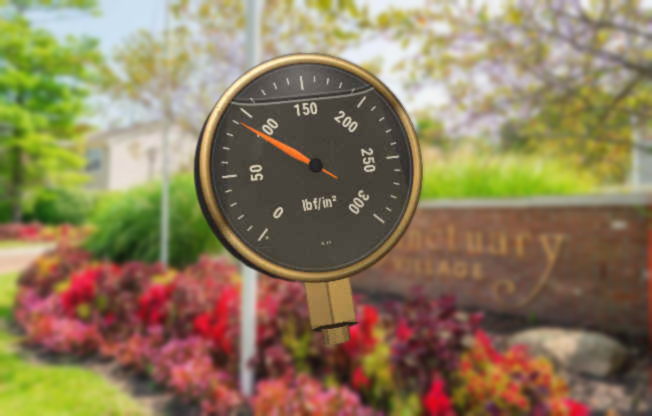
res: {"value": 90, "unit": "psi"}
